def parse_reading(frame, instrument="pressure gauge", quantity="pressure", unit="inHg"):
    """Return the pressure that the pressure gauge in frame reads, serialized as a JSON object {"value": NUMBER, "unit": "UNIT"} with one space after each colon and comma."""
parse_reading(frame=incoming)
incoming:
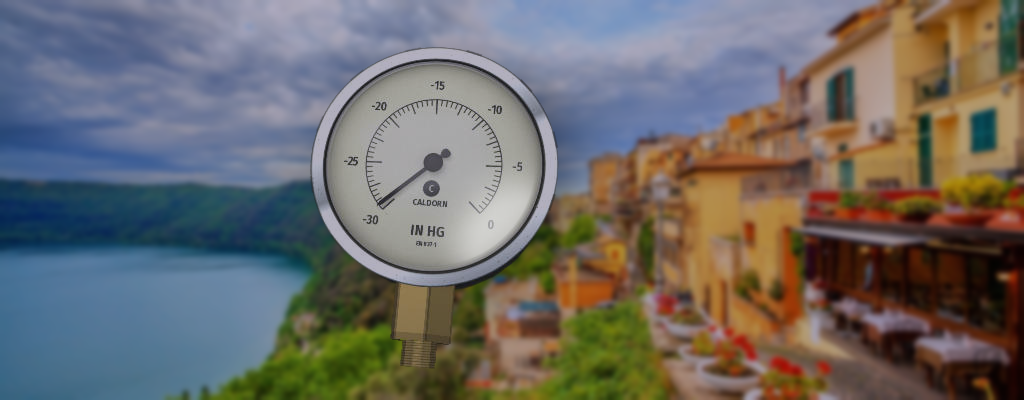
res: {"value": -29.5, "unit": "inHg"}
